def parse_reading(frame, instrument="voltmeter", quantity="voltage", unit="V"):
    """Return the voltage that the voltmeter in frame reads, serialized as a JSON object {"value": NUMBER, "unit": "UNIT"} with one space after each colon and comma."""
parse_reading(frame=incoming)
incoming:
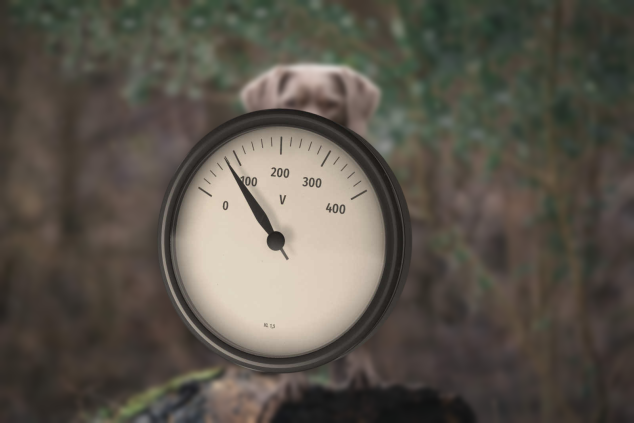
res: {"value": 80, "unit": "V"}
